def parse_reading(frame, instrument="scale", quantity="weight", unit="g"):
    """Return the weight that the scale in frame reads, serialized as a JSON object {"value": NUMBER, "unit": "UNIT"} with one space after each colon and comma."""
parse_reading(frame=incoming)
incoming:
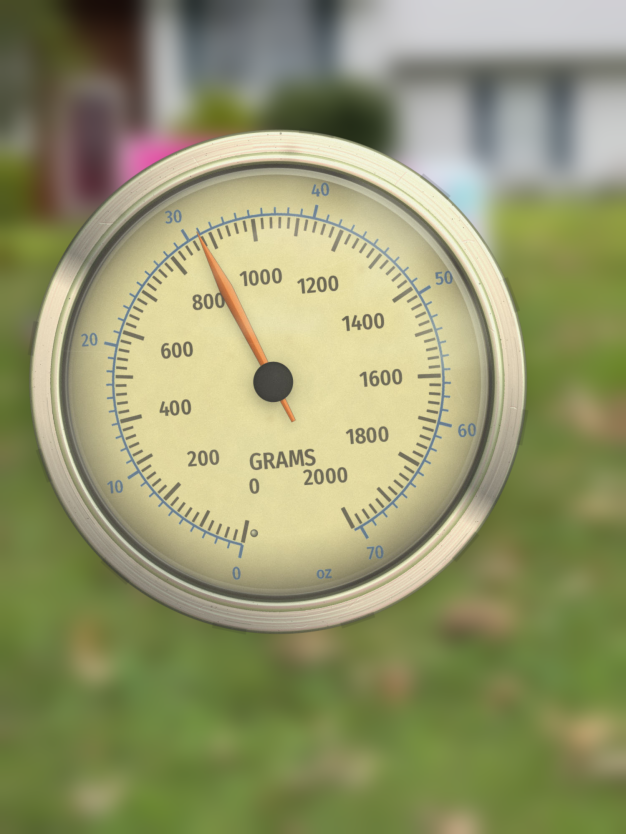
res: {"value": 880, "unit": "g"}
